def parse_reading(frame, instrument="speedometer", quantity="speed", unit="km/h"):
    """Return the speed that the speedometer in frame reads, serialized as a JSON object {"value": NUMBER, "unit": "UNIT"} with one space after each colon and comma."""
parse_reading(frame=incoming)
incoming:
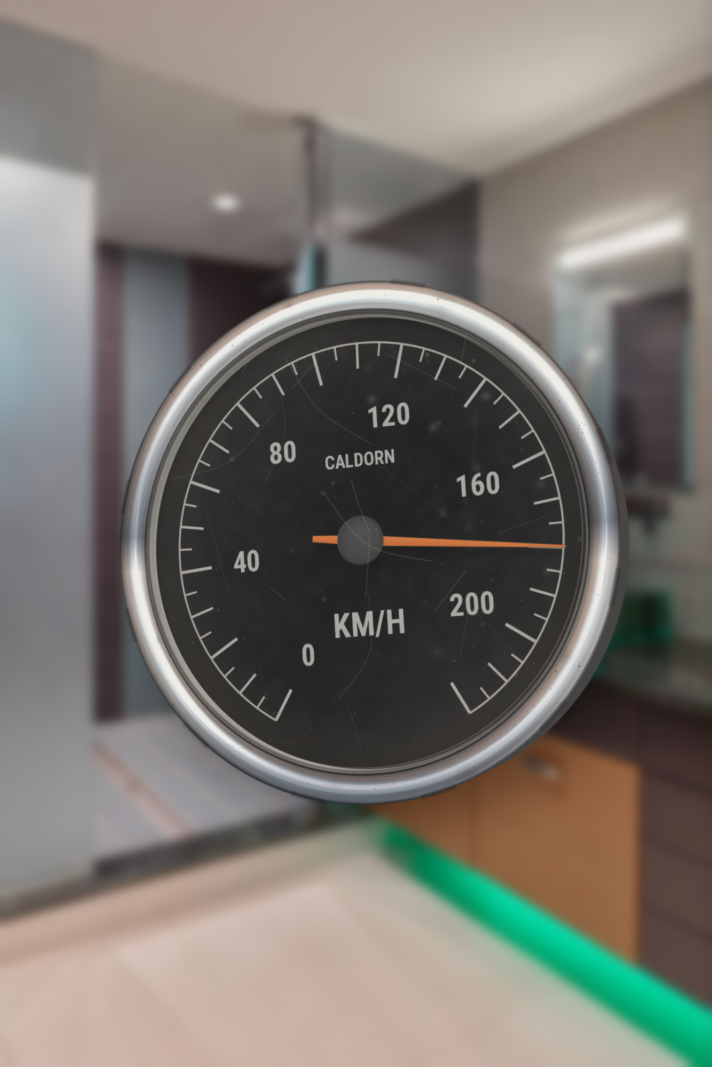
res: {"value": 180, "unit": "km/h"}
